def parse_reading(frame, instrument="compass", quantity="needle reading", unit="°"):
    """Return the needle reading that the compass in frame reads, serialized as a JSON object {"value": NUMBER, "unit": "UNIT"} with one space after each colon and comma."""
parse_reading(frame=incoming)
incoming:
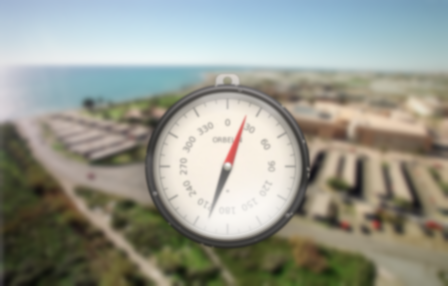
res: {"value": 20, "unit": "°"}
